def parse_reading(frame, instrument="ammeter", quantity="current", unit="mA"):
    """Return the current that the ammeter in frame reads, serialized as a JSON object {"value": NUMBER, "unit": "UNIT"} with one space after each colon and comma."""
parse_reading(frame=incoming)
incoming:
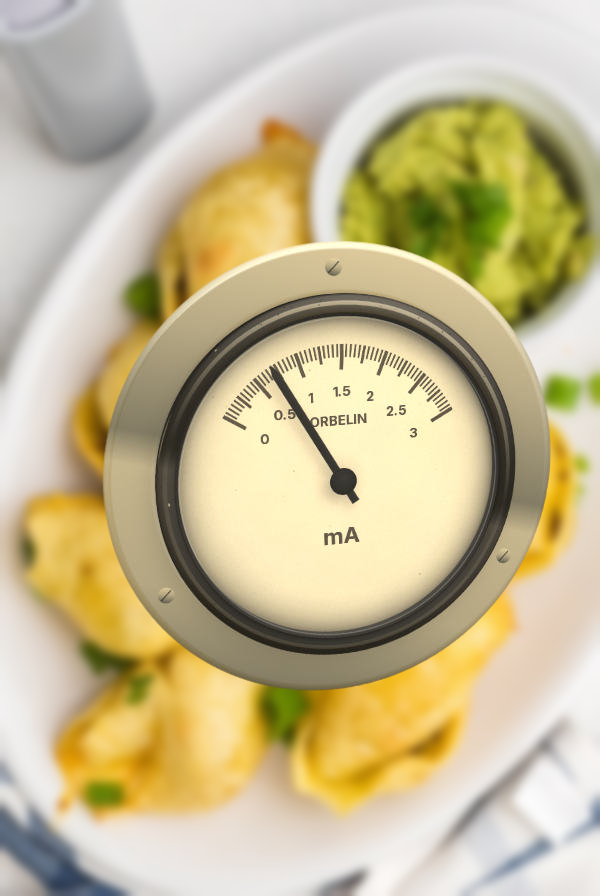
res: {"value": 0.7, "unit": "mA"}
